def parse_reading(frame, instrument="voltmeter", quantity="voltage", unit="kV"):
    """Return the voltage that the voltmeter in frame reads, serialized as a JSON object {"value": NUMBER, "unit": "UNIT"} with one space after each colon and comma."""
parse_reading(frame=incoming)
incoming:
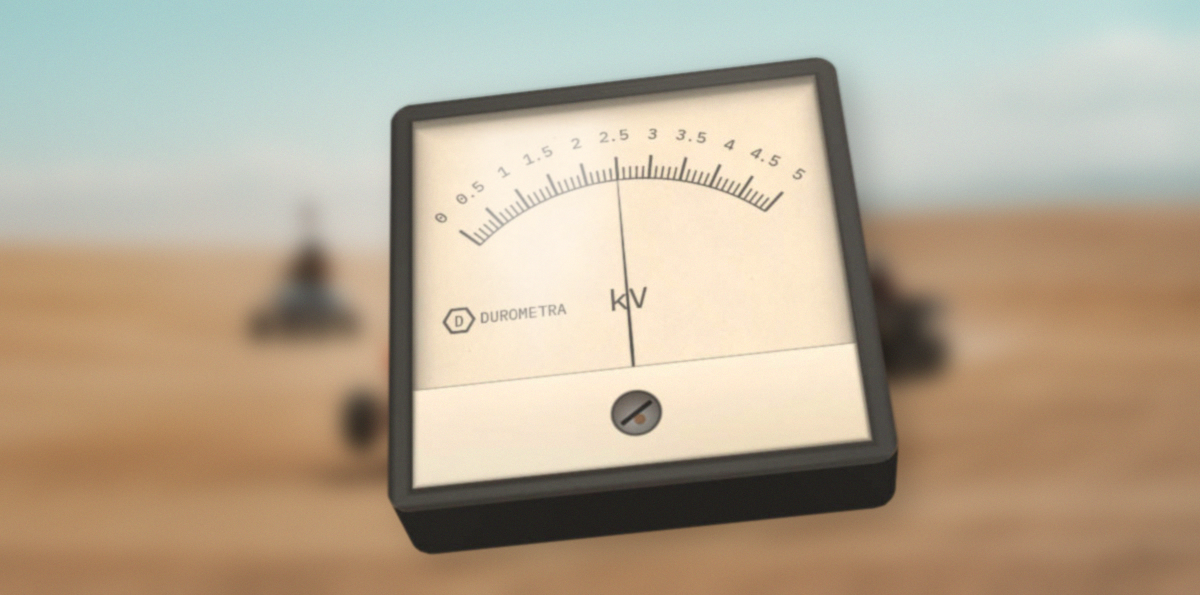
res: {"value": 2.5, "unit": "kV"}
